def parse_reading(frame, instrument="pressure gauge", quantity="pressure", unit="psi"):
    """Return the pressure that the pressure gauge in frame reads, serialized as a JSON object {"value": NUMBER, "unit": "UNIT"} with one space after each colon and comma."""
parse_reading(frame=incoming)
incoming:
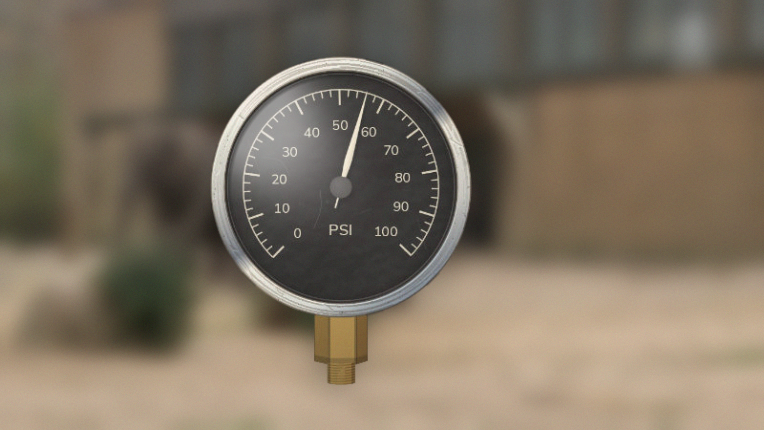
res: {"value": 56, "unit": "psi"}
